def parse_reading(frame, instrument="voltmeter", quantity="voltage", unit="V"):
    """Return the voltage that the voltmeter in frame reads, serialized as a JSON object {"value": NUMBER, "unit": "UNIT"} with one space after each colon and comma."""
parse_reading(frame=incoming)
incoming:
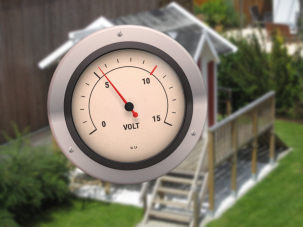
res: {"value": 5.5, "unit": "V"}
